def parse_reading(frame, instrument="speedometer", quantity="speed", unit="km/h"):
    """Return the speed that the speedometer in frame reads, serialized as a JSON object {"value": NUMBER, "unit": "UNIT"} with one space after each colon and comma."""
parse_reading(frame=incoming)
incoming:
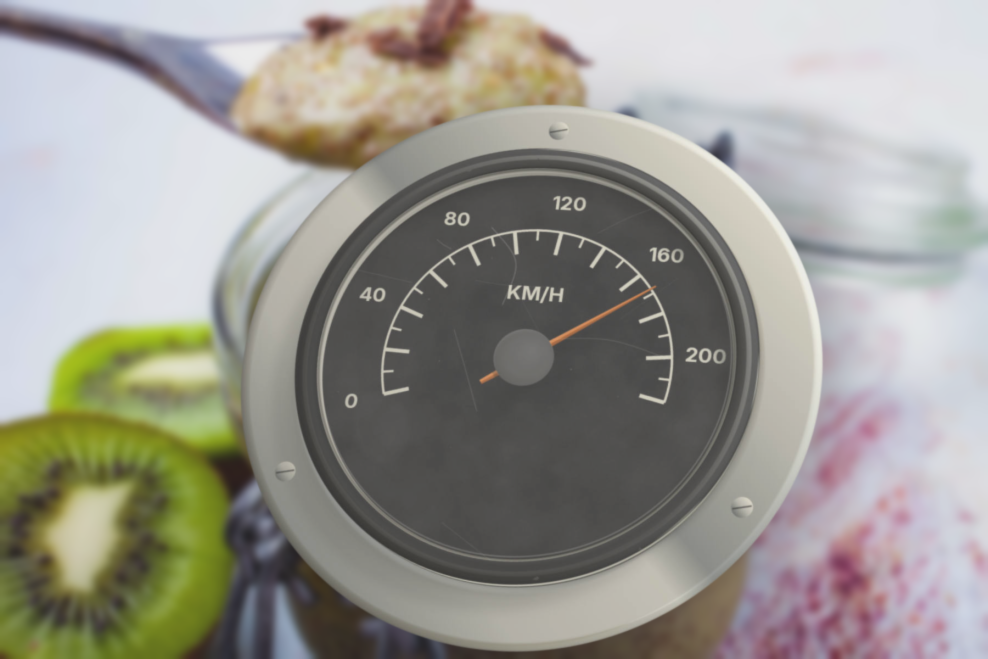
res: {"value": 170, "unit": "km/h"}
